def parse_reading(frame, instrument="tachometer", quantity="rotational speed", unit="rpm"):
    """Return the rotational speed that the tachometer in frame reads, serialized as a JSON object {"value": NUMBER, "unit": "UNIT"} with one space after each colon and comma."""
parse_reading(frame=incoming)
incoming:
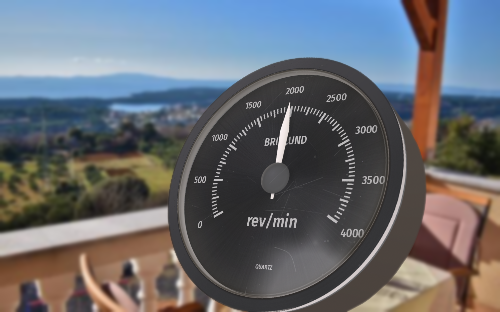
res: {"value": 2000, "unit": "rpm"}
